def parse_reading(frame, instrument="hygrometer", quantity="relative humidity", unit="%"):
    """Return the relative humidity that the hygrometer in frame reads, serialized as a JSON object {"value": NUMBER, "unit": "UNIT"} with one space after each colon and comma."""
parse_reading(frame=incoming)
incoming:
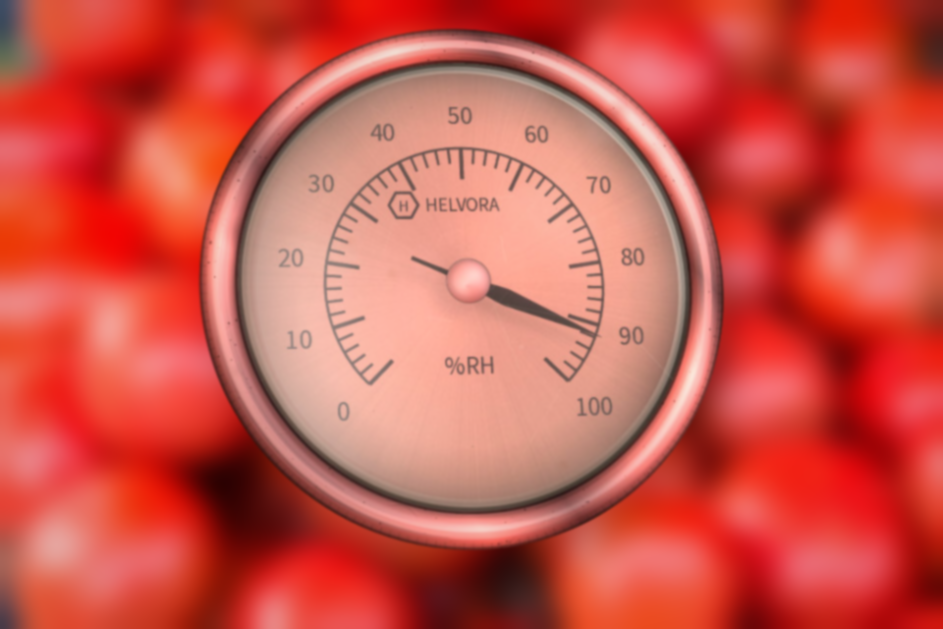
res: {"value": 92, "unit": "%"}
